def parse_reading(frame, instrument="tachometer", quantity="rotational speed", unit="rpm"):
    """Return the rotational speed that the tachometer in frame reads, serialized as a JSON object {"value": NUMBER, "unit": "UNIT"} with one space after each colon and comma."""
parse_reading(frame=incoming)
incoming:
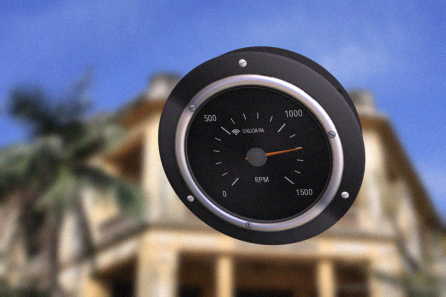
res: {"value": 1200, "unit": "rpm"}
